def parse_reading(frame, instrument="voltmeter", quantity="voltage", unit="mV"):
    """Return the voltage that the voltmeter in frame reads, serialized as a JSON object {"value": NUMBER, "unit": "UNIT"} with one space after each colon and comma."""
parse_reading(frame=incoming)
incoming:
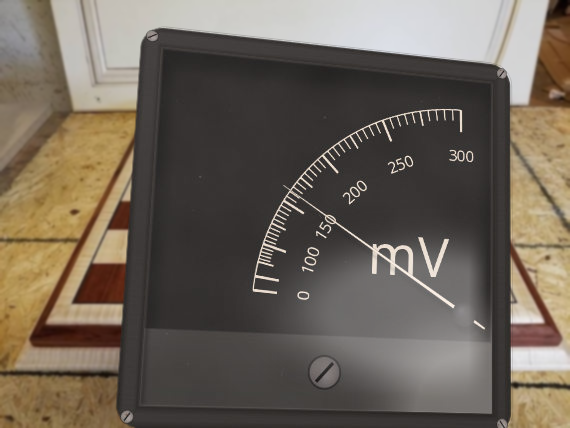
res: {"value": 160, "unit": "mV"}
